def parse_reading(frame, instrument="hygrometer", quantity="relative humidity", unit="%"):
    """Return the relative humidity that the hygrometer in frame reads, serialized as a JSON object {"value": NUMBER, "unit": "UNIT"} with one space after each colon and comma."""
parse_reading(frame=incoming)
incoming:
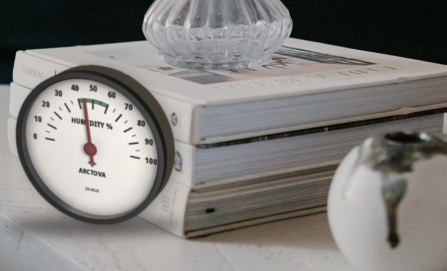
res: {"value": 45, "unit": "%"}
